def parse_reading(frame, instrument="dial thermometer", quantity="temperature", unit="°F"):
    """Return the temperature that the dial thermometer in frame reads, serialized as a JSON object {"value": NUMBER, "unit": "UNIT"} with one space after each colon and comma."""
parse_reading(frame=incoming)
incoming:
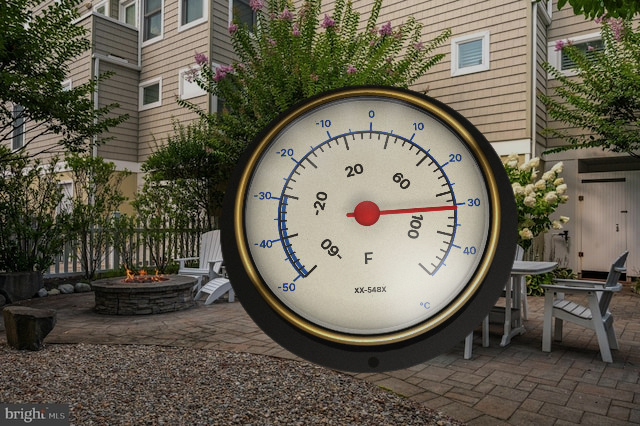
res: {"value": 88, "unit": "°F"}
